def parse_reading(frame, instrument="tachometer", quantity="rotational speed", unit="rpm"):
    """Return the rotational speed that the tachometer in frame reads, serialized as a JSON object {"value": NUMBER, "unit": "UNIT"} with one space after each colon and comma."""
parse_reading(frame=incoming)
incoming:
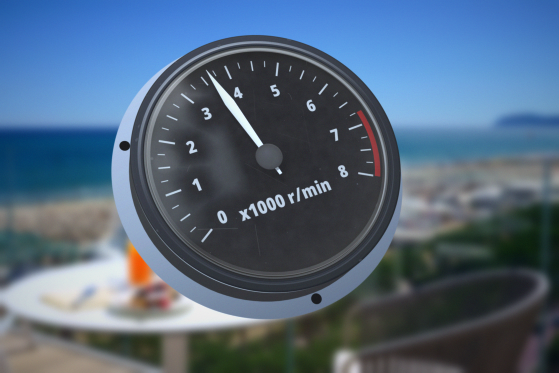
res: {"value": 3625, "unit": "rpm"}
